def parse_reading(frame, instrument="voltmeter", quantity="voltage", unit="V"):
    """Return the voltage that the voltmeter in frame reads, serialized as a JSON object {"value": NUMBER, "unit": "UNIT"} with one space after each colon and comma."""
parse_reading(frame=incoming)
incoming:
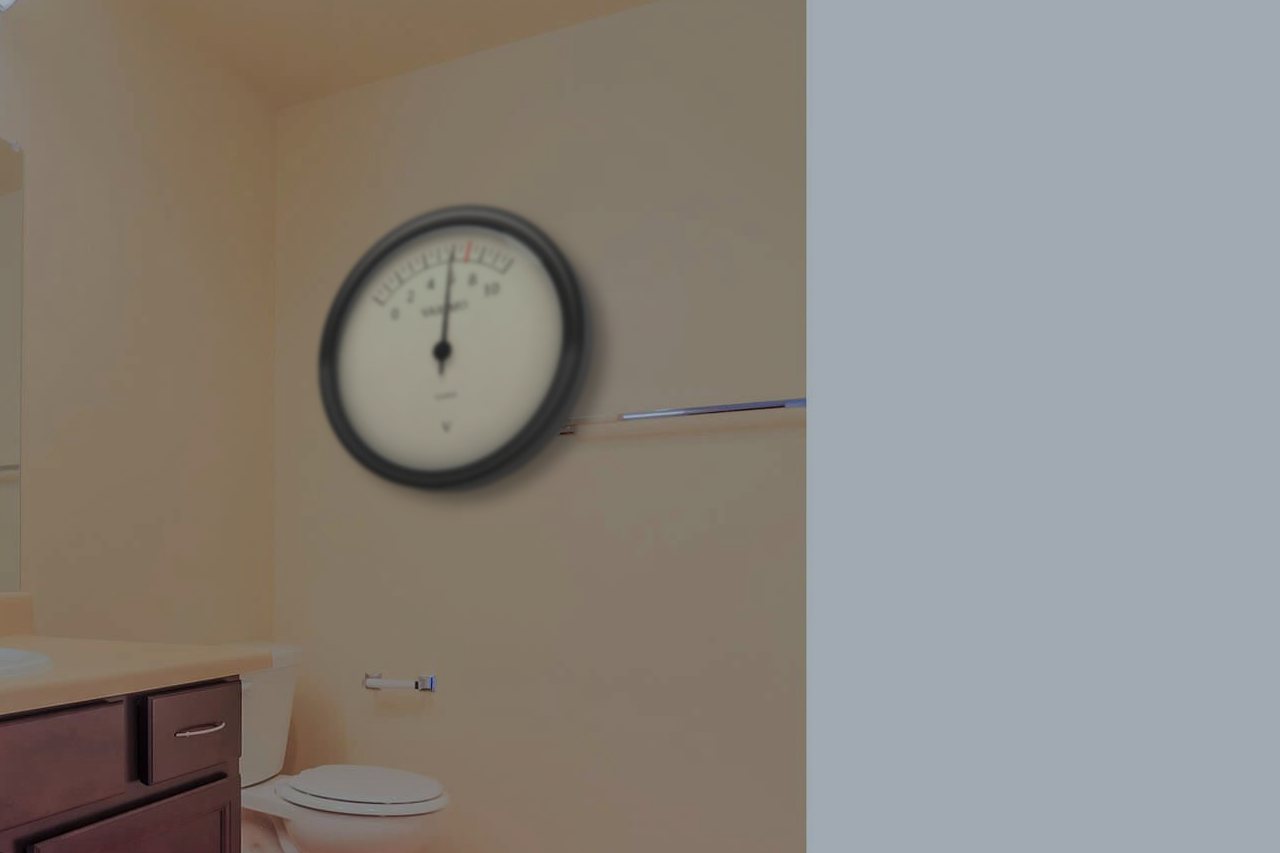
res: {"value": 6, "unit": "V"}
